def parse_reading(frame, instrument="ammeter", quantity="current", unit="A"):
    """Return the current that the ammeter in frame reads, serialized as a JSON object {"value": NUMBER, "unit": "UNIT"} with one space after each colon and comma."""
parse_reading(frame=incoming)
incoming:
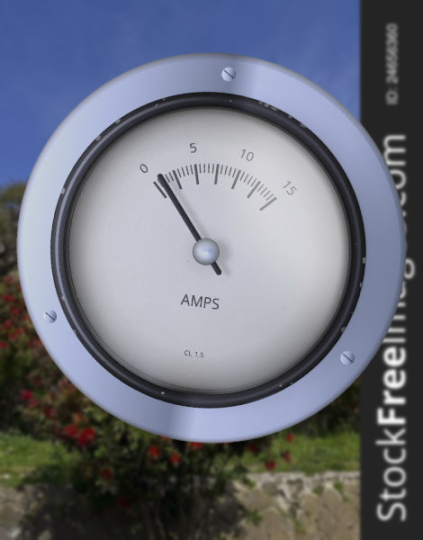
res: {"value": 1, "unit": "A"}
